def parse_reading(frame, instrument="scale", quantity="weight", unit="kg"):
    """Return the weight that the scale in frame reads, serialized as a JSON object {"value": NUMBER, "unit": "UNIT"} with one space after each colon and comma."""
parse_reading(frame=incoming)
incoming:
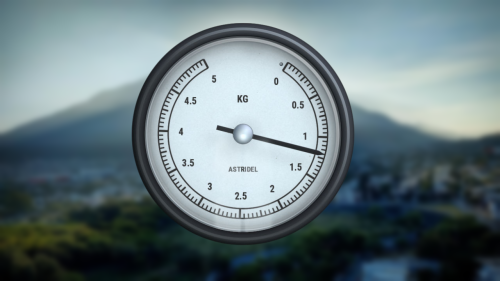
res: {"value": 1.2, "unit": "kg"}
